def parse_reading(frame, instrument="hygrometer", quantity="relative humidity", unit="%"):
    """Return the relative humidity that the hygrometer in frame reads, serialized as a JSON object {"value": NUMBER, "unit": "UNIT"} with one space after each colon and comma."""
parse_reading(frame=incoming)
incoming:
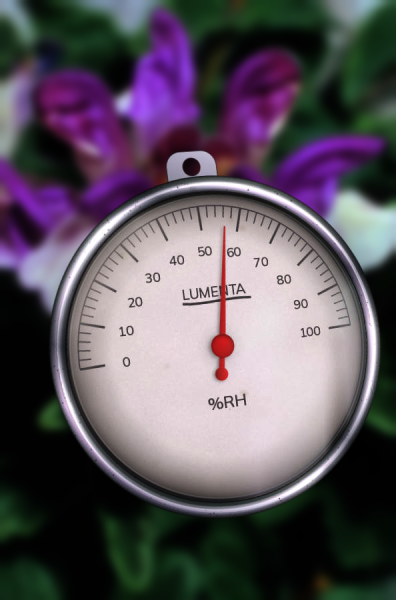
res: {"value": 56, "unit": "%"}
